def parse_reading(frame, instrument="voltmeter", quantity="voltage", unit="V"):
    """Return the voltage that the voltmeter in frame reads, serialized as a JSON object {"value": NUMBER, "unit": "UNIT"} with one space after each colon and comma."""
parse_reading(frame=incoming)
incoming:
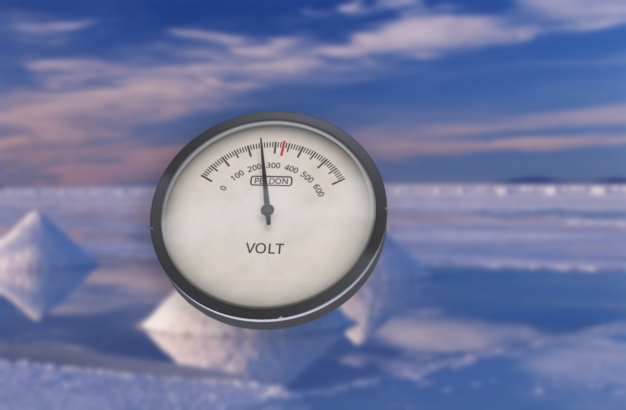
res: {"value": 250, "unit": "V"}
